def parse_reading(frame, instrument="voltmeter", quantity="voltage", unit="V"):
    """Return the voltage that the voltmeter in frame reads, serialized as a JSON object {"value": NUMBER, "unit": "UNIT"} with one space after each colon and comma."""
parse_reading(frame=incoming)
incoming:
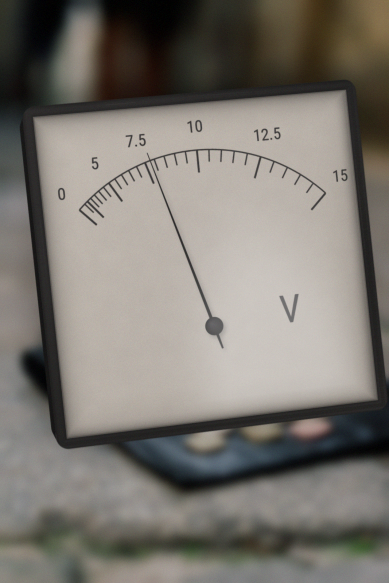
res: {"value": 7.75, "unit": "V"}
